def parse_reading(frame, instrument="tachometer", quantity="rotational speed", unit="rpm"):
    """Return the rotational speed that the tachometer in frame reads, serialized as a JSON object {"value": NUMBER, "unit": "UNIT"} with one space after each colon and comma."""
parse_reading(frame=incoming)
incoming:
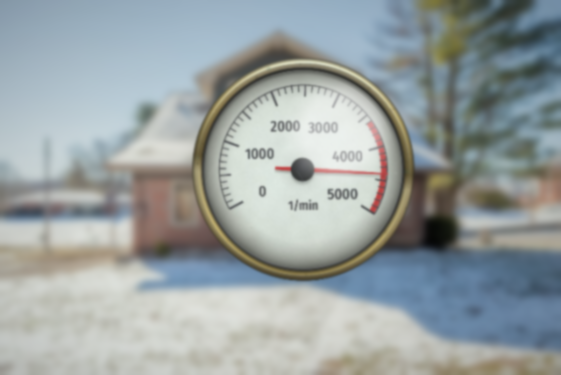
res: {"value": 4400, "unit": "rpm"}
